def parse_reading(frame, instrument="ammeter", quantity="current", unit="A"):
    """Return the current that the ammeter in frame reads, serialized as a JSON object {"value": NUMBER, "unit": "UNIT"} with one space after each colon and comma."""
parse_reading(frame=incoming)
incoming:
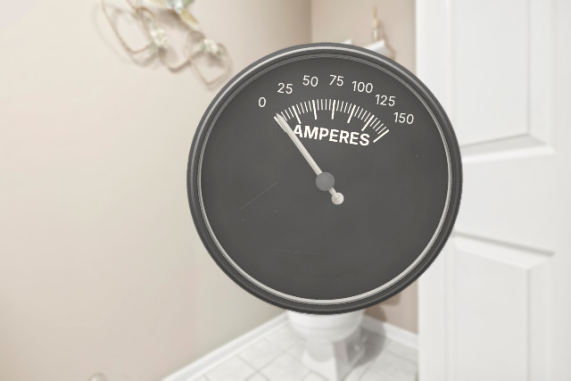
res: {"value": 5, "unit": "A"}
